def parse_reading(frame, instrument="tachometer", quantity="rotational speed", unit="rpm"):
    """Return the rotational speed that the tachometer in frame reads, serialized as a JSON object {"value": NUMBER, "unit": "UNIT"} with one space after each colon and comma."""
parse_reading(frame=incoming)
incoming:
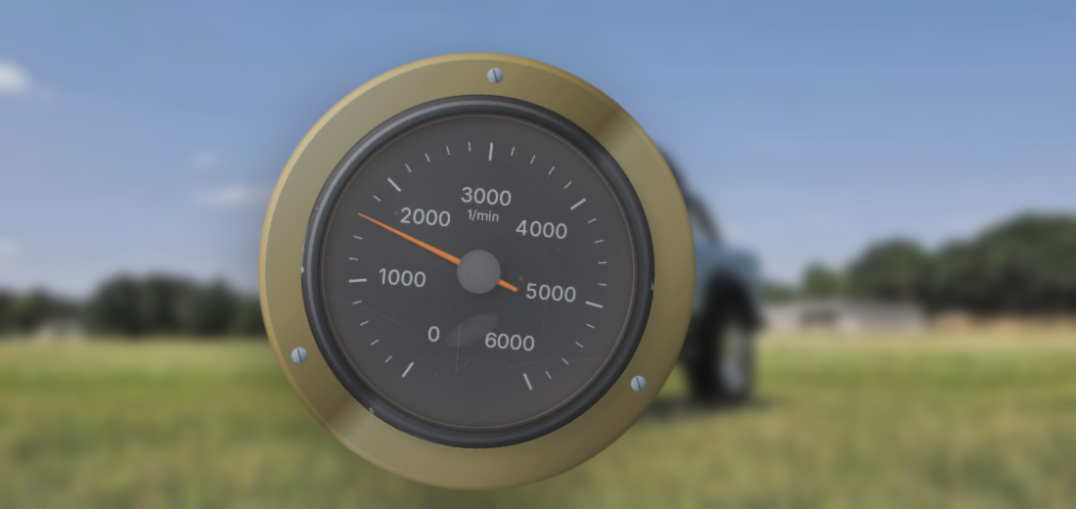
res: {"value": 1600, "unit": "rpm"}
